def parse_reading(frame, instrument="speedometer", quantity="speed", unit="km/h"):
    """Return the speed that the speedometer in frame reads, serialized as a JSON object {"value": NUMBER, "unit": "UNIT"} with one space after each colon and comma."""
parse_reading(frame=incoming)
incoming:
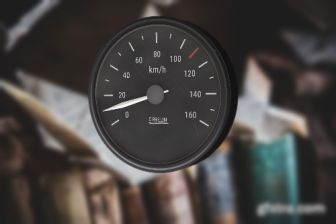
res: {"value": 10, "unit": "km/h"}
